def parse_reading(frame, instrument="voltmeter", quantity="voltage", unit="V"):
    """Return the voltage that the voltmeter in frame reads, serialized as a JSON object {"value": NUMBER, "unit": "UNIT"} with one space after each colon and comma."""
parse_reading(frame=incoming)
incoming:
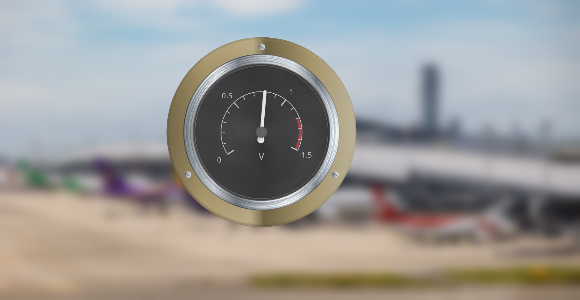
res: {"value": 0.8, "unit": "V"}
